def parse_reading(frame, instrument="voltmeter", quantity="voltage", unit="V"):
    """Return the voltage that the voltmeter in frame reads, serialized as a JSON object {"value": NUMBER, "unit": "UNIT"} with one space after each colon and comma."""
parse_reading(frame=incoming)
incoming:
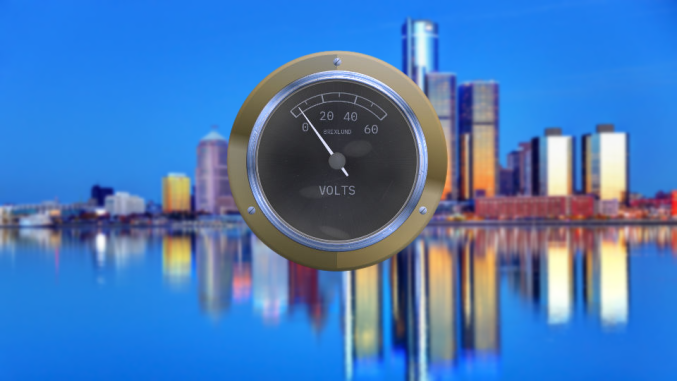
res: {"value": 5, "unit": "V"}
